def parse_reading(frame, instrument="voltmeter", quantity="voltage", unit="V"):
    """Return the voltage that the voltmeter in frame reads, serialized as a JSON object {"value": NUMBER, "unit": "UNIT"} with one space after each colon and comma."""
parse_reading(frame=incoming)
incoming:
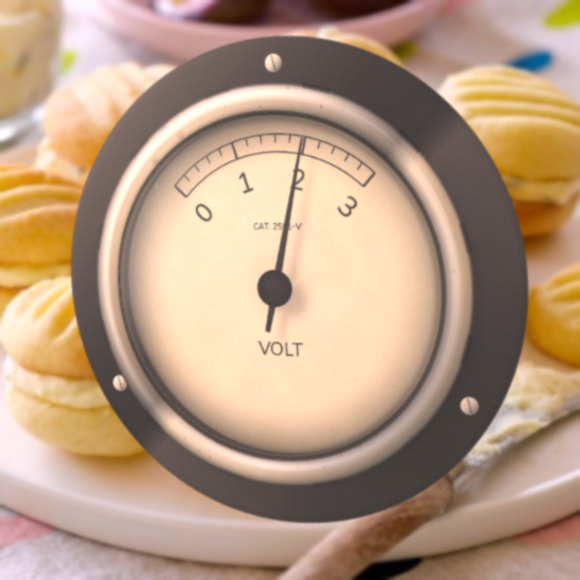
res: {"value": 2, "unit": "V"}
